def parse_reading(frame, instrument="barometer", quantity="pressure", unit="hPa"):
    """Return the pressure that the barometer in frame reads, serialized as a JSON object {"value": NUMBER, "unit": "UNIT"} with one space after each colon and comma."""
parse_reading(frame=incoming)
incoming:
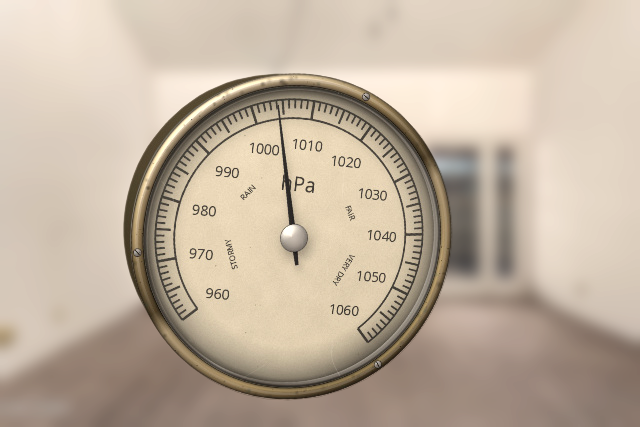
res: {"value": 1004, "unit": "hPa"}
